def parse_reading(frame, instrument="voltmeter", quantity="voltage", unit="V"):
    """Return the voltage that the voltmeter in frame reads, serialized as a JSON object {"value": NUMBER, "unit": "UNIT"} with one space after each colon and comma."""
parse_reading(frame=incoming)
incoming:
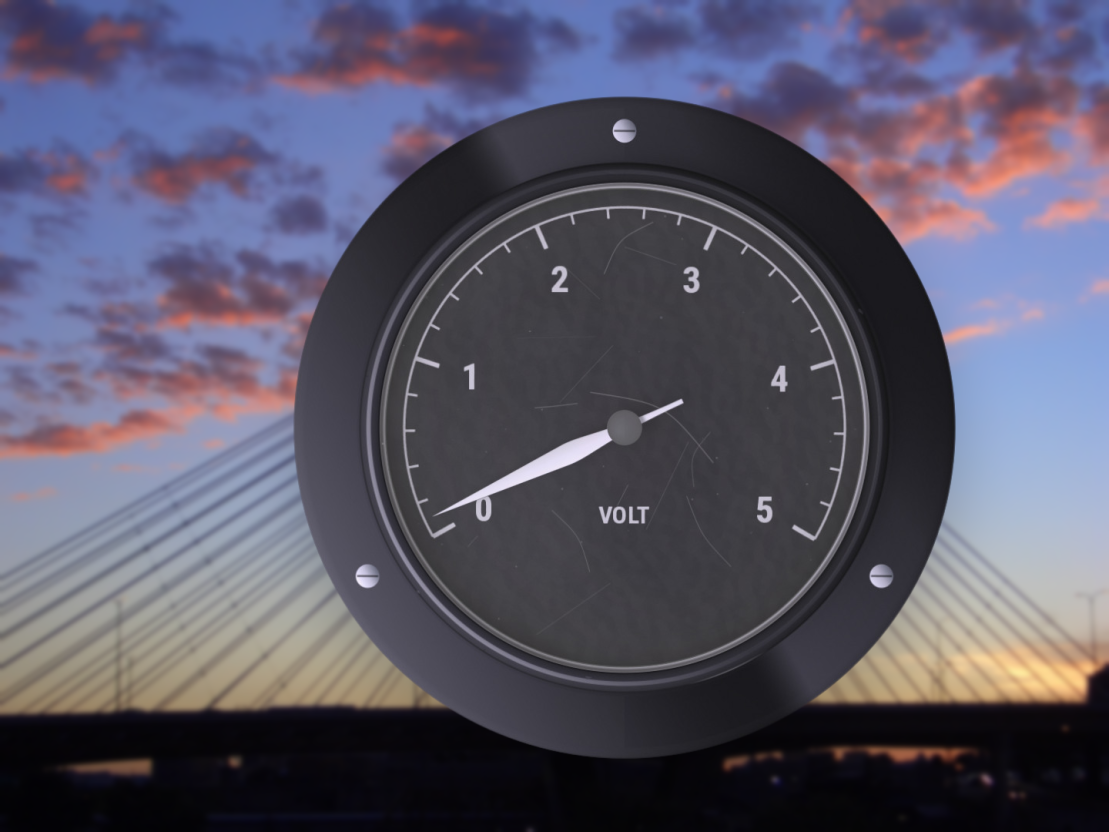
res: {"value": 0.1, "unit": "V"}
